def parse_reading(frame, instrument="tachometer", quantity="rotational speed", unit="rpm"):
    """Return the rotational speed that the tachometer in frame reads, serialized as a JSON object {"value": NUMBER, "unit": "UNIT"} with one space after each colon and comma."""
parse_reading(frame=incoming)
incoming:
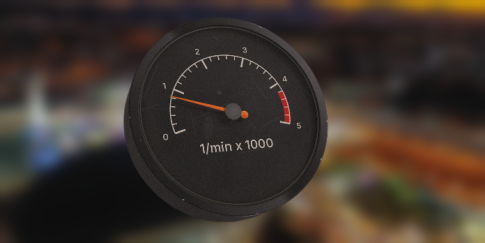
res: {"value": 800, "unit": "rpm"}
